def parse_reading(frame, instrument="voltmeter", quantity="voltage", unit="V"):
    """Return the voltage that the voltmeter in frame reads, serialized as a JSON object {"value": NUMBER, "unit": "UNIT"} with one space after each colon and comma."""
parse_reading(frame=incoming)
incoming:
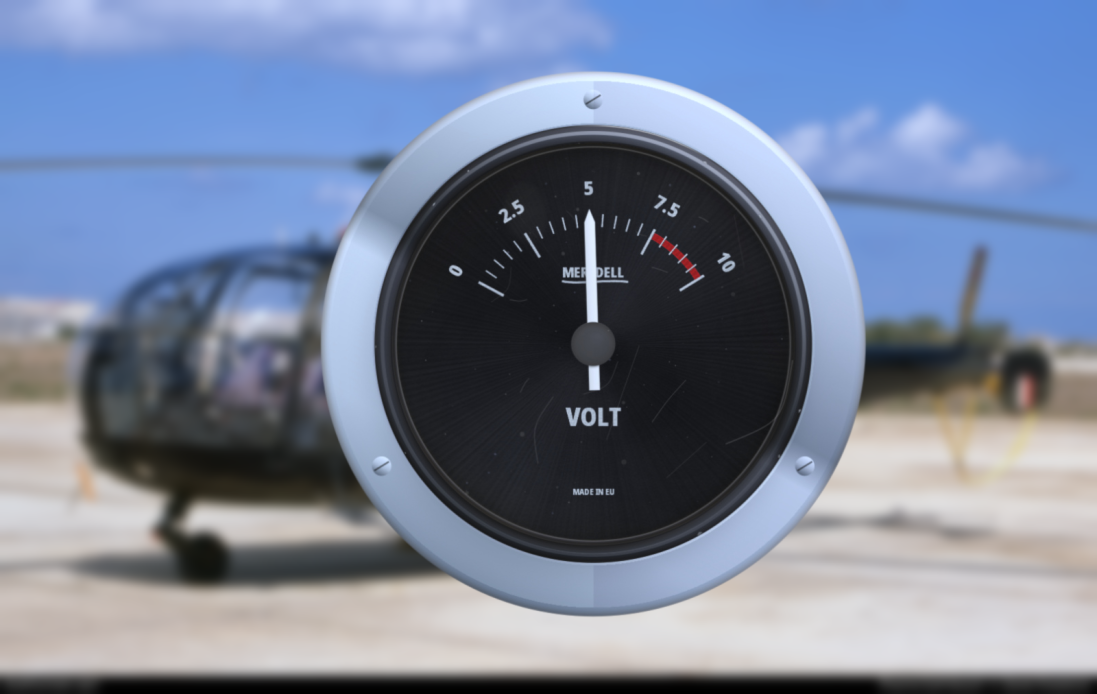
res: {"value": 5, "unit": "V"}
